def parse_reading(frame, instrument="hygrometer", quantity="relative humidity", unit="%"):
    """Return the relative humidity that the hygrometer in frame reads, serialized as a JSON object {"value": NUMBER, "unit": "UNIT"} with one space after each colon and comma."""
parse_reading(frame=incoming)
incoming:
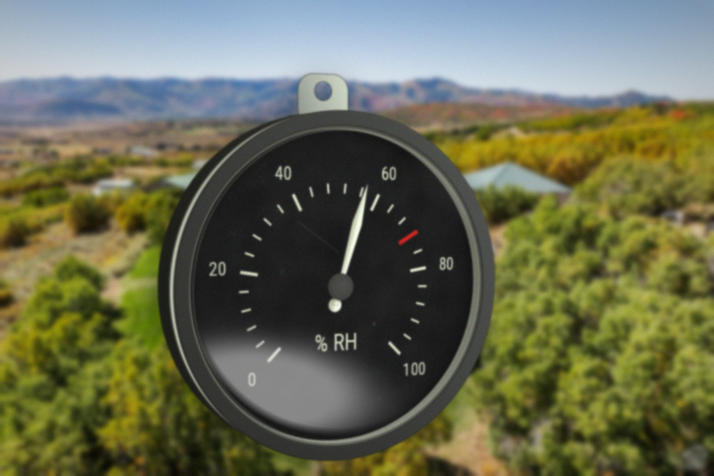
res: {"value": 56, "unit": "%"}
